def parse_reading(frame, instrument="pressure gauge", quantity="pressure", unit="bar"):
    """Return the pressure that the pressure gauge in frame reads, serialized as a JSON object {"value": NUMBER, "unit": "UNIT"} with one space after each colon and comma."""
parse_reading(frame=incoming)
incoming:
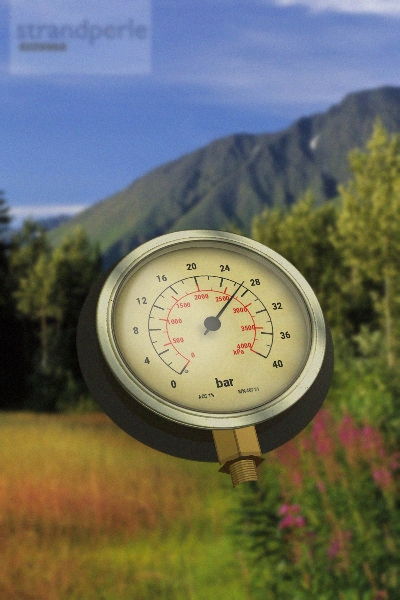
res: {"value": 27, "unit": "bar"}
